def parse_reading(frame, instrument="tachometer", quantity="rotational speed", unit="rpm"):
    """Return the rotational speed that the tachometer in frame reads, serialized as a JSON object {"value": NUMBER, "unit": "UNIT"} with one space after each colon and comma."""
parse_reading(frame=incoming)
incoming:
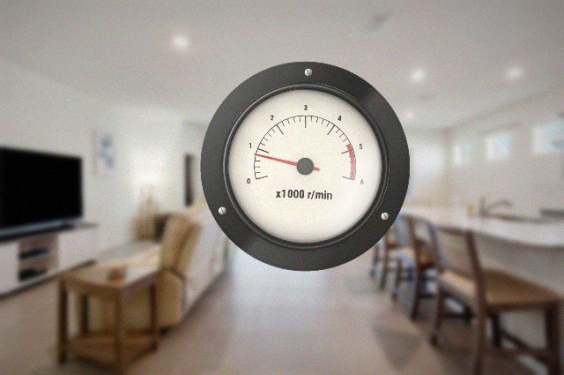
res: {"value": 800, "unit": "rpm"}
